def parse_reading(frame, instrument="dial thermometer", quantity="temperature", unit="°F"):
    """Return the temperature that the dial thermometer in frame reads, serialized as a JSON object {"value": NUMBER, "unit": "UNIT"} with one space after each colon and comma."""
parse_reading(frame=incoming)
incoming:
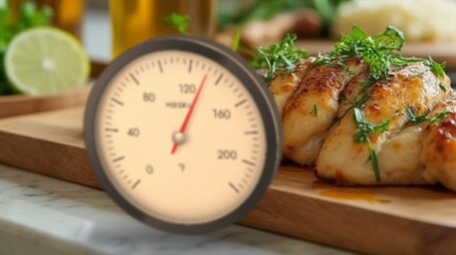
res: {"value": 132, "unit": "°F"}
